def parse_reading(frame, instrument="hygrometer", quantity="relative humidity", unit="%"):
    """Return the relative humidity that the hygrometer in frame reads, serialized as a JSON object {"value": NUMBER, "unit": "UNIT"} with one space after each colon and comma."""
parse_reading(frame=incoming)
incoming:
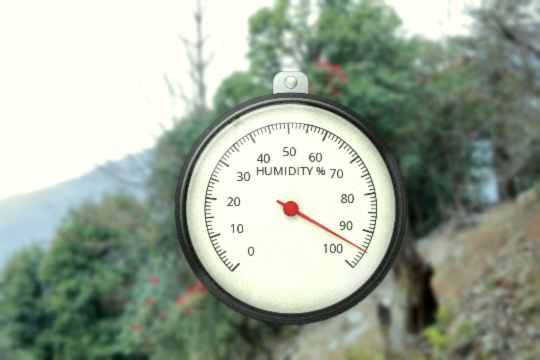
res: {"value": 95, "unit": "%"}
